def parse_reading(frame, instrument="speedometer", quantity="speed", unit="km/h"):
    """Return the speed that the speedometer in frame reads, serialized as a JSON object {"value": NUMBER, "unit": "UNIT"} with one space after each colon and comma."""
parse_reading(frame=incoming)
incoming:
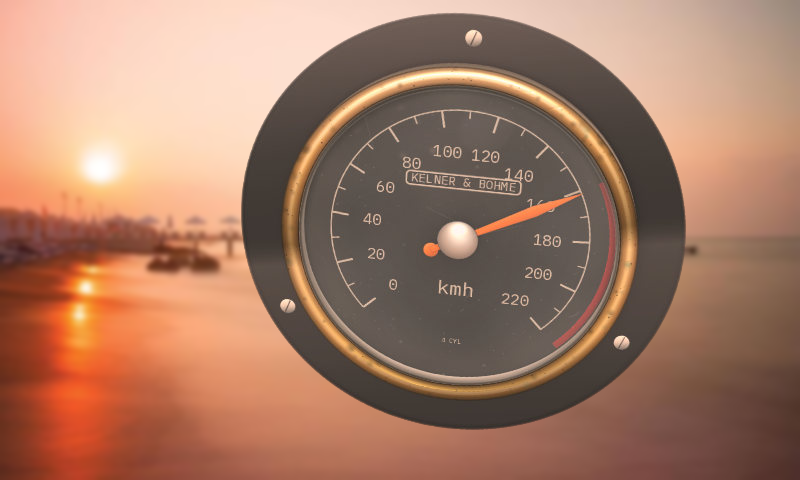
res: {"value": 160, "unit": "km/h"}
